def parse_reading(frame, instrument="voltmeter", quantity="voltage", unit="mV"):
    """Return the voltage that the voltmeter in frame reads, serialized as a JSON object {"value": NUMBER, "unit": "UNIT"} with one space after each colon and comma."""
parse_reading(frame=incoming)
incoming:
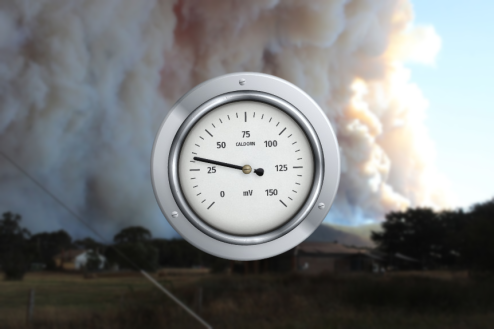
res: {"value": 32.5, "unit": "mV"}
